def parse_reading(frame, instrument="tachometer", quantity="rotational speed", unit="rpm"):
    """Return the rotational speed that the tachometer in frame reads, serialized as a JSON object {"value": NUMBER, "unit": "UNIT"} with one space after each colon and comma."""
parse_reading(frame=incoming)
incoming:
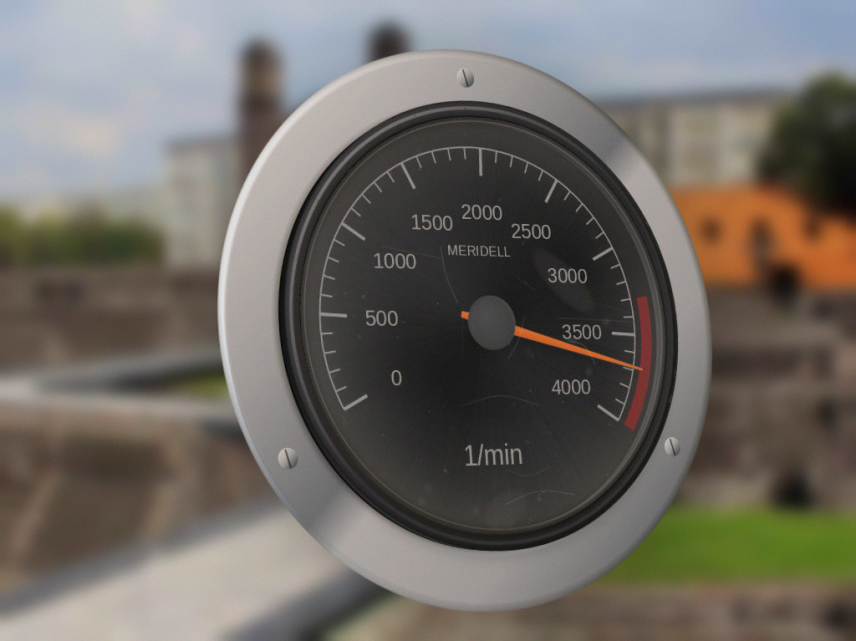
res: {"value": 3700, "unit": "rpm"}
